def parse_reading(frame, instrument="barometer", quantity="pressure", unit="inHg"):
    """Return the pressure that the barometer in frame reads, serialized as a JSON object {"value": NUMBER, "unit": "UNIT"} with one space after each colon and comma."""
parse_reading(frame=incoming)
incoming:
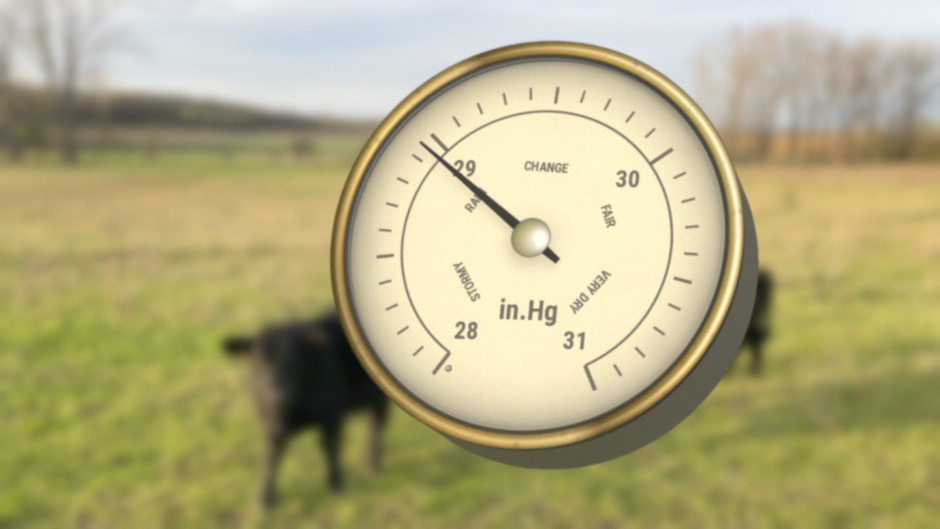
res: {"value": 28.95, "unit": "inHg"}
